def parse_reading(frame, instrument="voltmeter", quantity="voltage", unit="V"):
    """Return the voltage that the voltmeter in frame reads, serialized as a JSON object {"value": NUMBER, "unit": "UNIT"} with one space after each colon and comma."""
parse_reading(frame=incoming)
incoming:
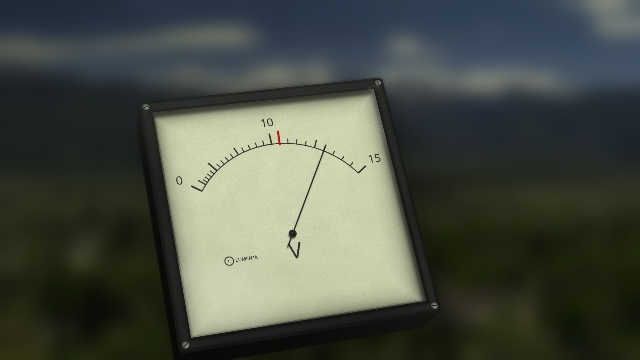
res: {"value": 13, "unit": "V"}
